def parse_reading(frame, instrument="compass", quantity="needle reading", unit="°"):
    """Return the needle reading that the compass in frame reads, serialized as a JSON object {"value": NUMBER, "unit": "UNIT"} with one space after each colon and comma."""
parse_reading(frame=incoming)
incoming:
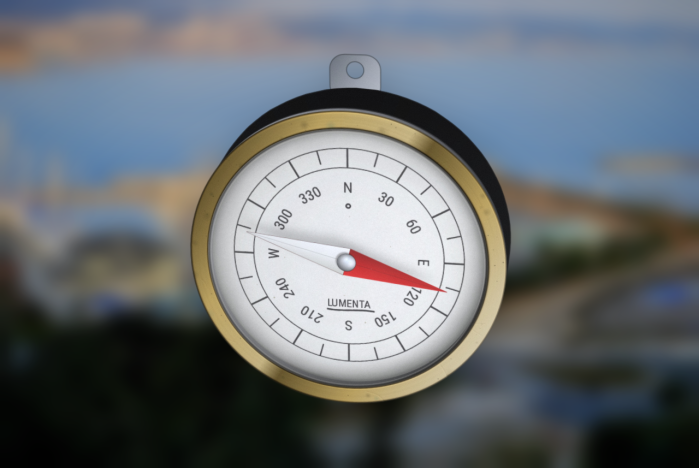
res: {"value": 105, "unit": "°"}
